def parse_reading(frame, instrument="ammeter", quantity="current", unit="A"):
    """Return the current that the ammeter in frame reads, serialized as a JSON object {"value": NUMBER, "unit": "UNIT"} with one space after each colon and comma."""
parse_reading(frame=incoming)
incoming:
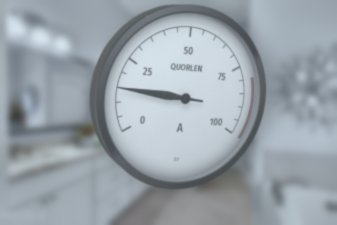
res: {"value": 15, "unit": "A"}
